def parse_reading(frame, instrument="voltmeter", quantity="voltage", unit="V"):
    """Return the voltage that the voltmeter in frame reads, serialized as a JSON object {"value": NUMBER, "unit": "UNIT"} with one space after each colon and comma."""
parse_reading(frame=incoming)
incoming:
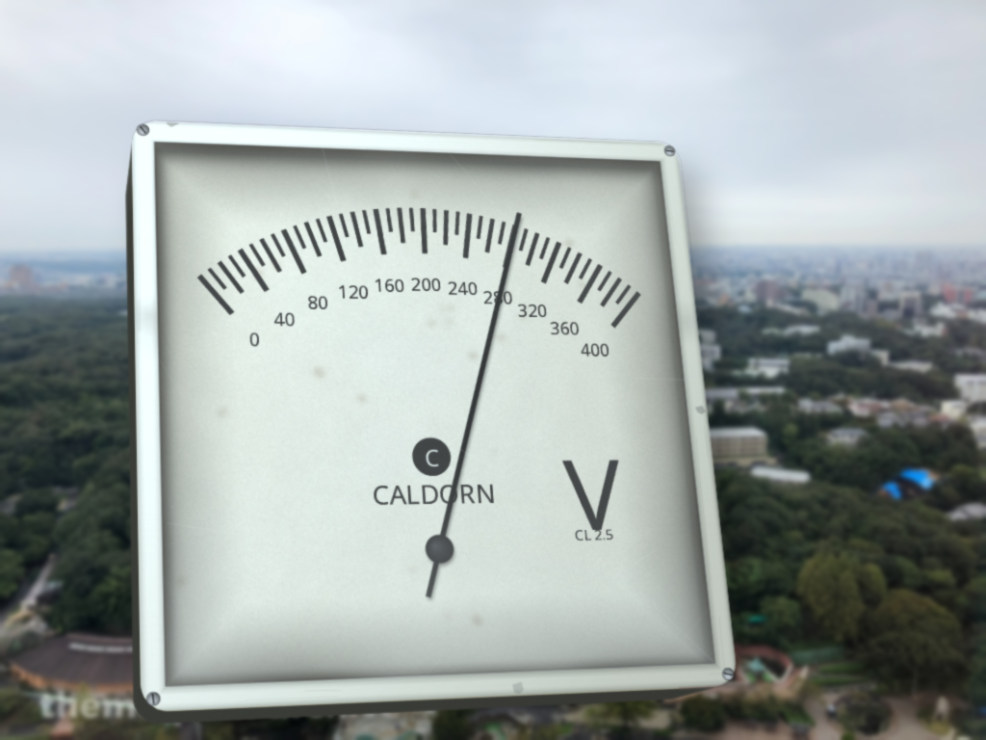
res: {"value": 280, "unit": "V"}
